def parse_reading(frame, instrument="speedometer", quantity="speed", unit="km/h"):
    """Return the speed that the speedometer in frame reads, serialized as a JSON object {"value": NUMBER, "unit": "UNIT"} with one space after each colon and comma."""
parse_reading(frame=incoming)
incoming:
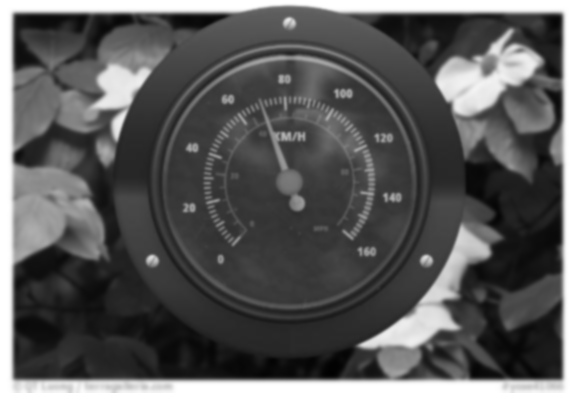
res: {"value": 70, "unit": "km/h"}
